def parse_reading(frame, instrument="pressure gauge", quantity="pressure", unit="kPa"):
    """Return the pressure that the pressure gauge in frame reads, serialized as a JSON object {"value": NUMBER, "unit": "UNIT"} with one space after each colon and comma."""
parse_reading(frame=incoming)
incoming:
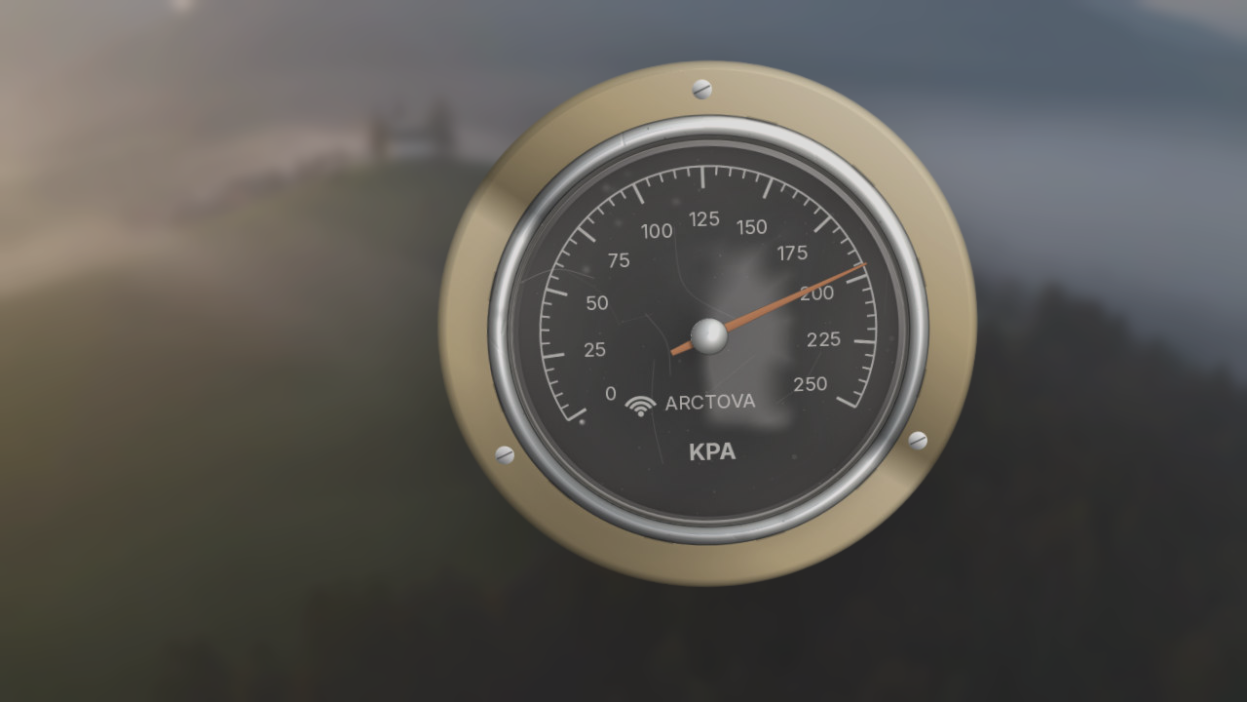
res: {"value": 195, "unit": "kPa"}
